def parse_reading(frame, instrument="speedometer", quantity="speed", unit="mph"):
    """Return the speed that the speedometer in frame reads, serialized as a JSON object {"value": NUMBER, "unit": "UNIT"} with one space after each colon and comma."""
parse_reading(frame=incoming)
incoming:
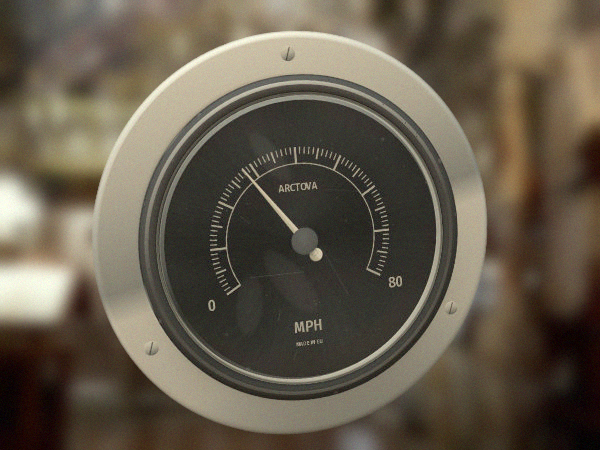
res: {"value": 28, "unit": "mph"}
